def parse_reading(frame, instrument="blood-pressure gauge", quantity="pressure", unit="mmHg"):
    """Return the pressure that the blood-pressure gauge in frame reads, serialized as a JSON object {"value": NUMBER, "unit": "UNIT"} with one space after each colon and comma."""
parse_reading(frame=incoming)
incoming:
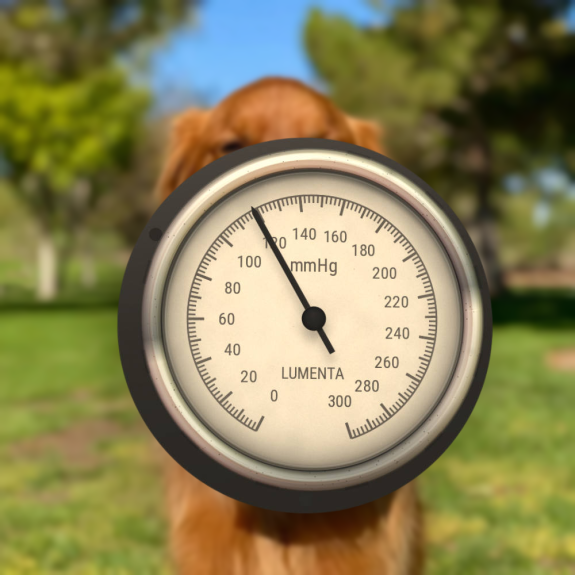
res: {"value": 118, "unit": "mmHg"}
